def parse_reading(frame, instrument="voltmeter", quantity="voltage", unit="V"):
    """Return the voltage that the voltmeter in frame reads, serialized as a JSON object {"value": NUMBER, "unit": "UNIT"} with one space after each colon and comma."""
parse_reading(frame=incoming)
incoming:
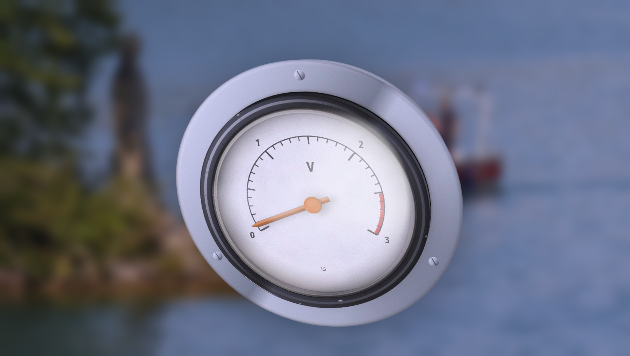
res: {"value": 0.1, "unit": "V"}
